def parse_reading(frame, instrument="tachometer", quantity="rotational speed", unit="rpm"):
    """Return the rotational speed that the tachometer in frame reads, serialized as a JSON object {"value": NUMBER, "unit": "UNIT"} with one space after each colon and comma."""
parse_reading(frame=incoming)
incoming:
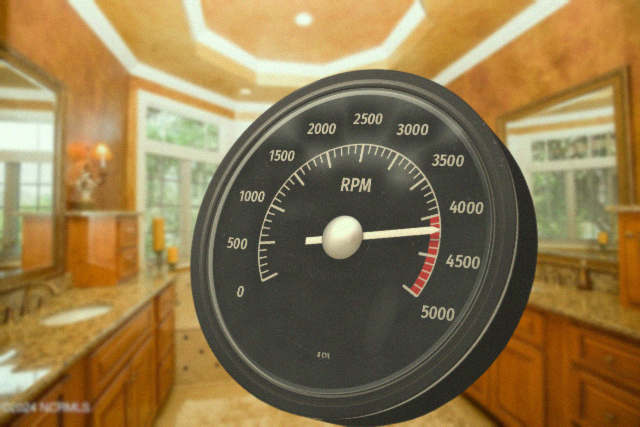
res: {"value": 4200, "unit": "rpm"}
